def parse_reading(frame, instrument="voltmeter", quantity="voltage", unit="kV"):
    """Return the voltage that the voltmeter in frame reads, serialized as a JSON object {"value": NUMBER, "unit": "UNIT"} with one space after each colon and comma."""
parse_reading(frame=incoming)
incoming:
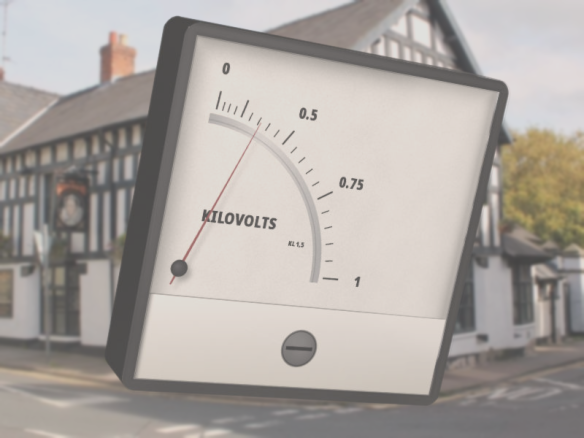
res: {"value": 0.35, "unit": "kV"}
